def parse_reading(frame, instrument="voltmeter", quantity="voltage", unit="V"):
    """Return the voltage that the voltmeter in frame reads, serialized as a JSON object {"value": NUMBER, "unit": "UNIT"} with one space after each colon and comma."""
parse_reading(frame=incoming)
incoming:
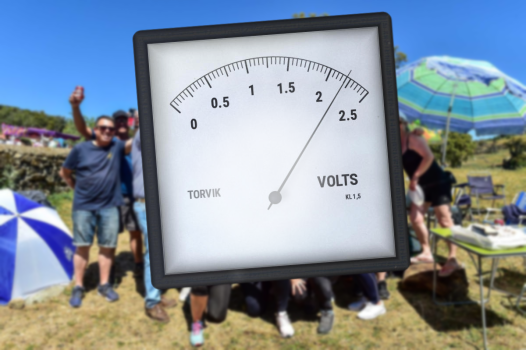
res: {"value": 2.2, "unit": "V"}
